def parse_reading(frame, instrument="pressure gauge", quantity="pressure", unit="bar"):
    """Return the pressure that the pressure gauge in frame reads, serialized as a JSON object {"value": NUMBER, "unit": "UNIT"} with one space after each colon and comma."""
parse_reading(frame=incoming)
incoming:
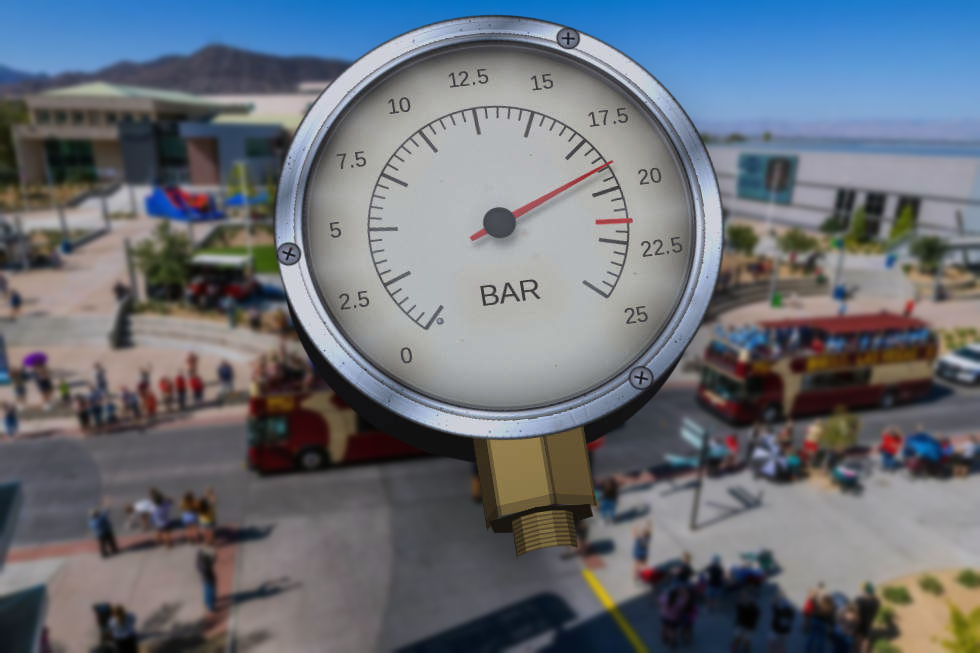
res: {"value": 19, "unit": "bar"}
